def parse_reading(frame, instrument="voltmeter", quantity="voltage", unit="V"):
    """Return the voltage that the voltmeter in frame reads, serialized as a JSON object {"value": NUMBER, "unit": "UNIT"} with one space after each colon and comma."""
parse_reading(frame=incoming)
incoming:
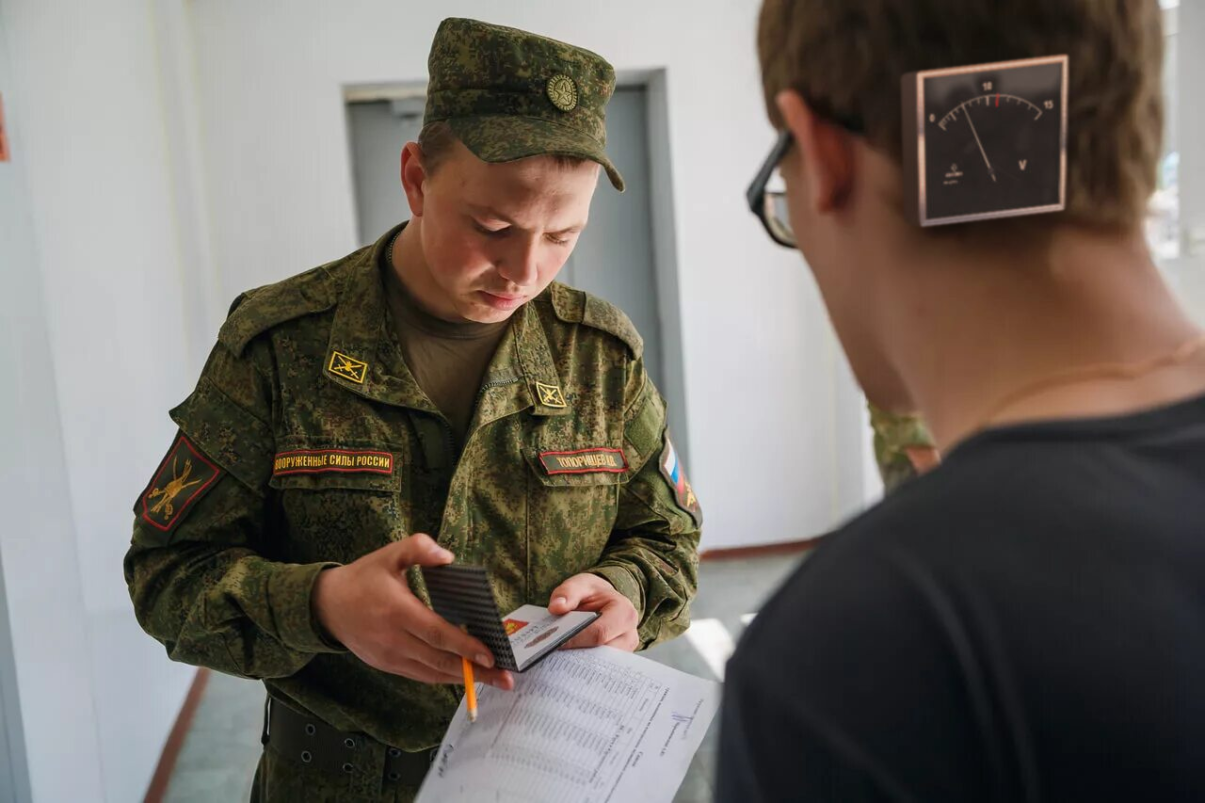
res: {"value": 7, "unit": "V"}
